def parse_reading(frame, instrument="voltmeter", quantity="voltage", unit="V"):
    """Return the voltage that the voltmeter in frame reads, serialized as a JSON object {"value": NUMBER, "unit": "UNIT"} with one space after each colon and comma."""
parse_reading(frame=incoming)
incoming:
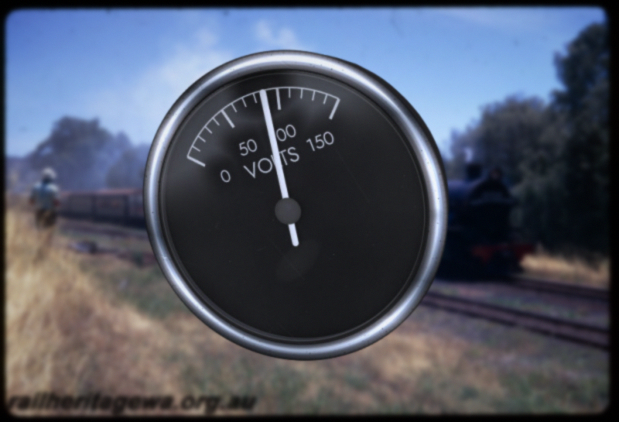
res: {"value": 90, "unit": "V"}
